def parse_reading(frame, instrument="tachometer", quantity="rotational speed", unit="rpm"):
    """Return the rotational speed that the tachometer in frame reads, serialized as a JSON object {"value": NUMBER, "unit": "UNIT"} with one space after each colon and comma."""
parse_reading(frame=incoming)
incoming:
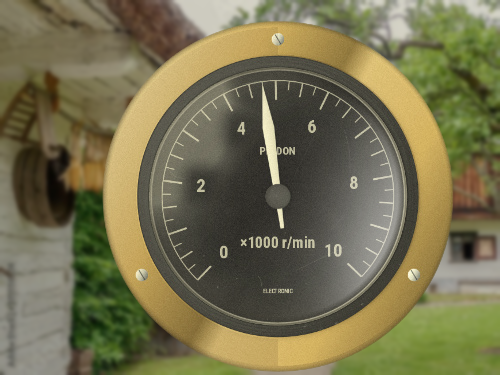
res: {"value": 4750, "unit": "rpm"}
